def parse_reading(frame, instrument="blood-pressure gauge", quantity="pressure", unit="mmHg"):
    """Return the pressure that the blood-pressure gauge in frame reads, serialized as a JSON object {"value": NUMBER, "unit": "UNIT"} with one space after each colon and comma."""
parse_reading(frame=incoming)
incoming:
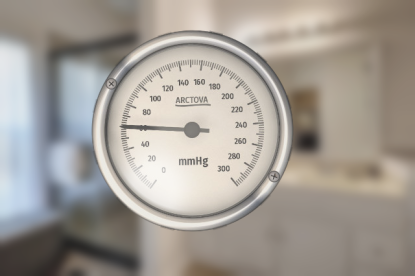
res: {"value": 60, "unit": "mmHg"}
